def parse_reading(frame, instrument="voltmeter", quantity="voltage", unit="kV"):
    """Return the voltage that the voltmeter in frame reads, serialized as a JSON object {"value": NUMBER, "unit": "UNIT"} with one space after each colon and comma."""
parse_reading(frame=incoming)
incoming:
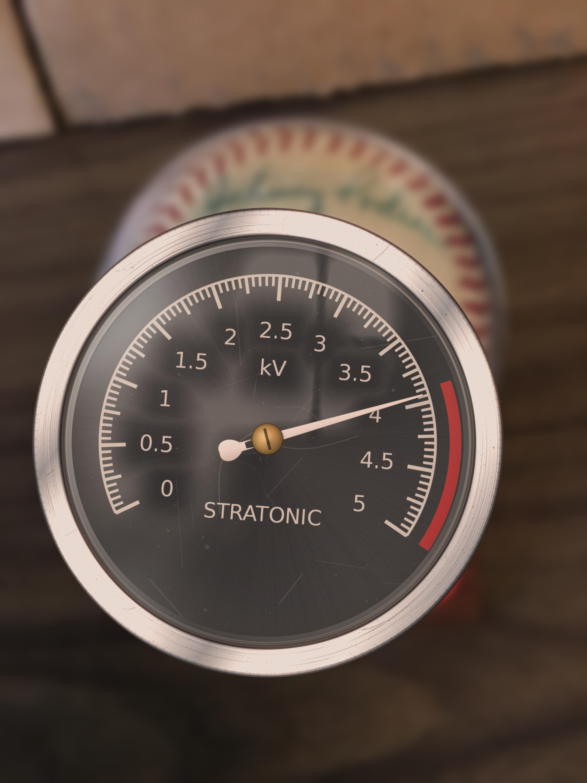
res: {"value": 3.95, "unit": "kV"}
